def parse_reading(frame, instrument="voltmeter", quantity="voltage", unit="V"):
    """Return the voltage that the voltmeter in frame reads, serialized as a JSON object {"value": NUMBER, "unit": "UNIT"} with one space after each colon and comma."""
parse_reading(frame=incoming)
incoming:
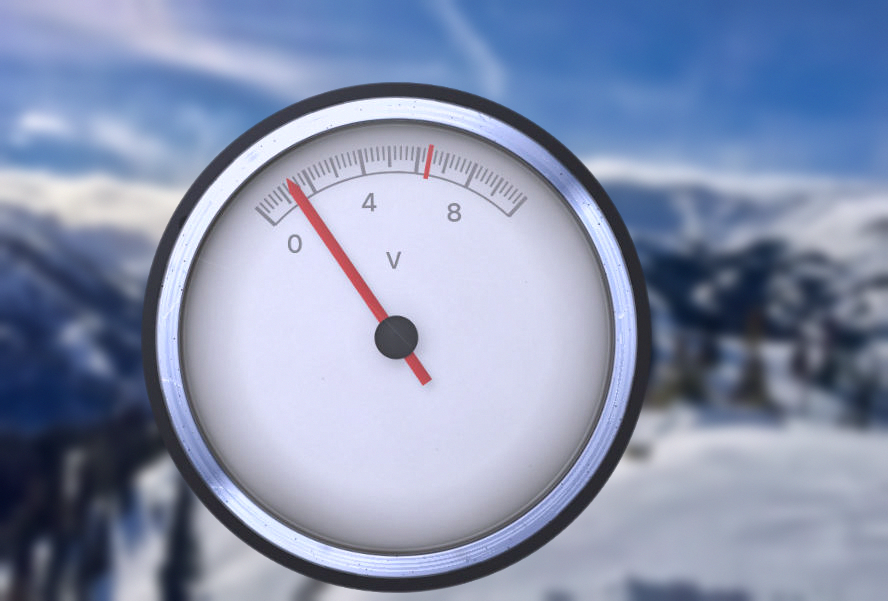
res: {"value": 1.4, "unit": "V"}
